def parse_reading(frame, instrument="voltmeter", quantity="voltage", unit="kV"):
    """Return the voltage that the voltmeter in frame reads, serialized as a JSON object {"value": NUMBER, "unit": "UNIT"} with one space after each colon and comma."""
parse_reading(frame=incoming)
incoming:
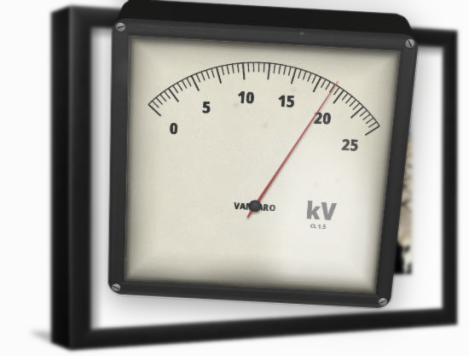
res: {"value": 19, "unit": "kV"}
